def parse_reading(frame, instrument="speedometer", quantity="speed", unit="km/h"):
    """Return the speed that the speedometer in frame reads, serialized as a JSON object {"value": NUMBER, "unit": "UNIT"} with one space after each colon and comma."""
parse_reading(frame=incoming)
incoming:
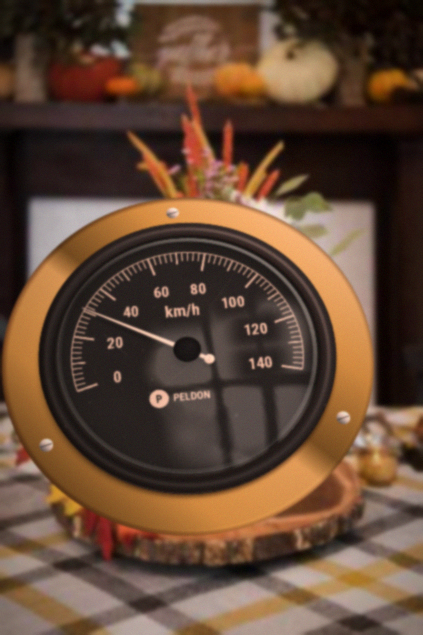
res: {"value": 30, "unit": "km/h"}
